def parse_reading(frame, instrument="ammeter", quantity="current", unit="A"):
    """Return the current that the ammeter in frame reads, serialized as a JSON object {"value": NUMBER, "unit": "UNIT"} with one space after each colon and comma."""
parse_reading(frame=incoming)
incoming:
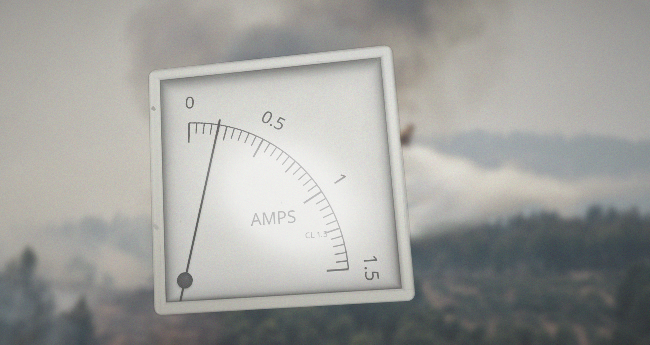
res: {"value": 0.2, "unit": "A"}
